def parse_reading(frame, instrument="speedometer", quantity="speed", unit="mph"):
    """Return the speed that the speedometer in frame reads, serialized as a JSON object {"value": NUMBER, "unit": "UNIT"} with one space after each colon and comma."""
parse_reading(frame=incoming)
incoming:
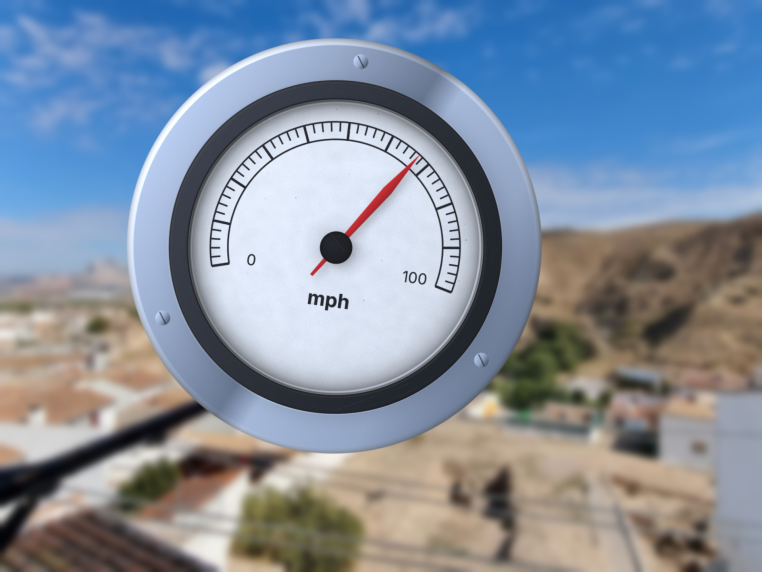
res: {"value": 67, "unit": "mph"}
